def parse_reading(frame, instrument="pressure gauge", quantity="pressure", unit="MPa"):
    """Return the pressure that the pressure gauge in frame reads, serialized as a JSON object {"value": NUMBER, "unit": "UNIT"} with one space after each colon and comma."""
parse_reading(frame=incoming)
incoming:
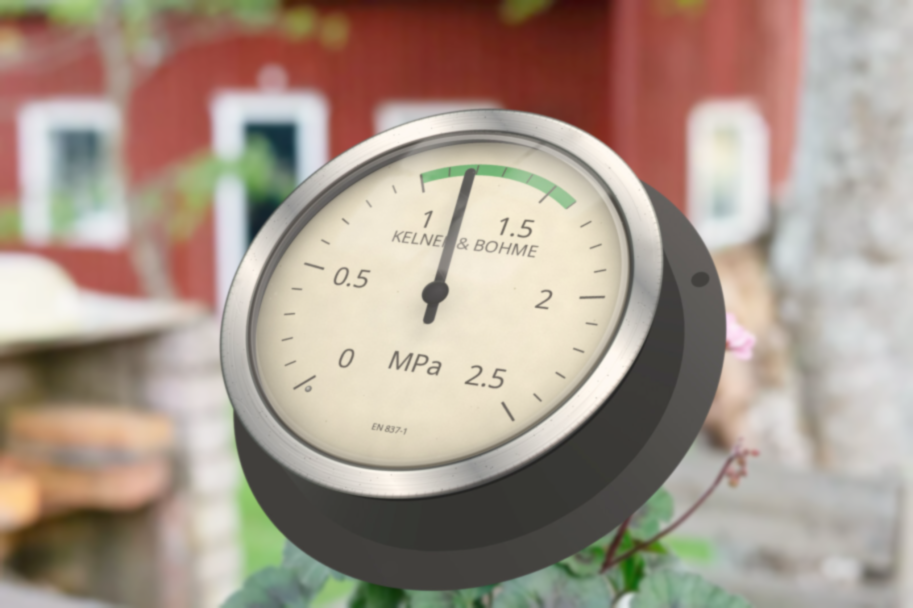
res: {"value": 1.2, "unit": "MPa"}
